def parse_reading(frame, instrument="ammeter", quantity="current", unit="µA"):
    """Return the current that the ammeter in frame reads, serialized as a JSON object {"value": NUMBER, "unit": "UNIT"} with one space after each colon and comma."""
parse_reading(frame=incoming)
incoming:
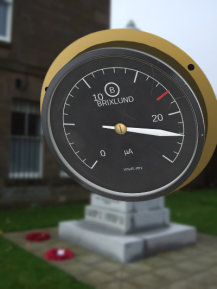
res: {"value": 22, "unit": "µA"}
